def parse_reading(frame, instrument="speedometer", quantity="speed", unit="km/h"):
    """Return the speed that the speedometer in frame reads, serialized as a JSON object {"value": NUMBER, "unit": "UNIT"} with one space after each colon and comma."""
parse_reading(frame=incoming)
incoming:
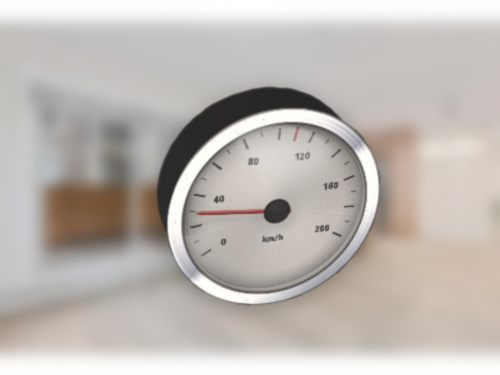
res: {"value": 30, "unit": "km/h"}
